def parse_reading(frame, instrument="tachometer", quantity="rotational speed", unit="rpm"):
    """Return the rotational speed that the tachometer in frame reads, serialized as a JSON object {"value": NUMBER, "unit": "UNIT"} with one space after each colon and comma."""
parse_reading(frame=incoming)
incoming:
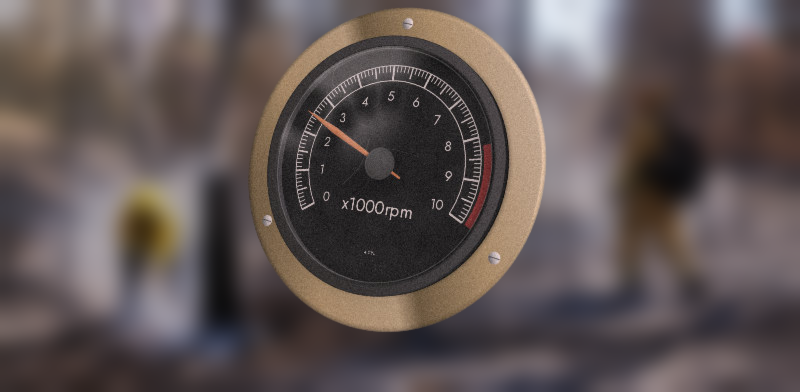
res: {"value": 2500, "unit": "rpm"}
